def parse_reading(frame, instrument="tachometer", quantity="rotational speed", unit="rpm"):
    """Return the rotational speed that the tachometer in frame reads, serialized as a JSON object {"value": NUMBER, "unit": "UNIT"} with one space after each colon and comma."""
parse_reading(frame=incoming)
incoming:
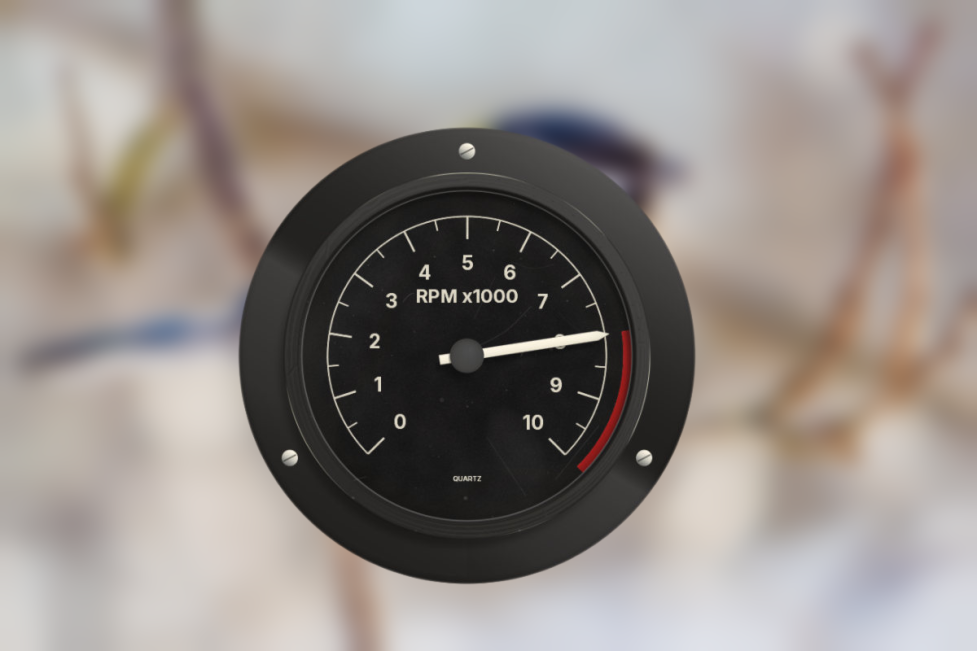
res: {"value": 8000, "unit": "rpm"}
